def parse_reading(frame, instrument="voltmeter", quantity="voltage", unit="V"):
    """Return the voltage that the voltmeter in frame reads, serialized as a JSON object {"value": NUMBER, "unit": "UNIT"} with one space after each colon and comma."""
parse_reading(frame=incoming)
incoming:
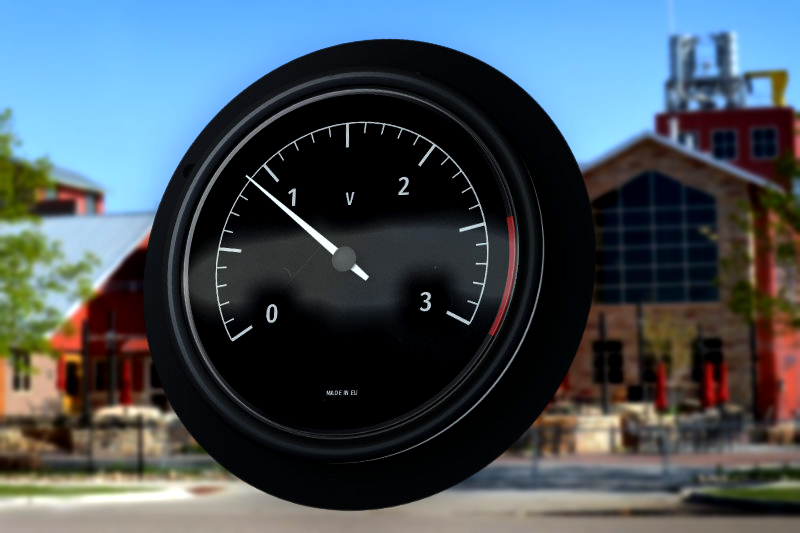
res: {"value": 0.9, "unit": "V"}
